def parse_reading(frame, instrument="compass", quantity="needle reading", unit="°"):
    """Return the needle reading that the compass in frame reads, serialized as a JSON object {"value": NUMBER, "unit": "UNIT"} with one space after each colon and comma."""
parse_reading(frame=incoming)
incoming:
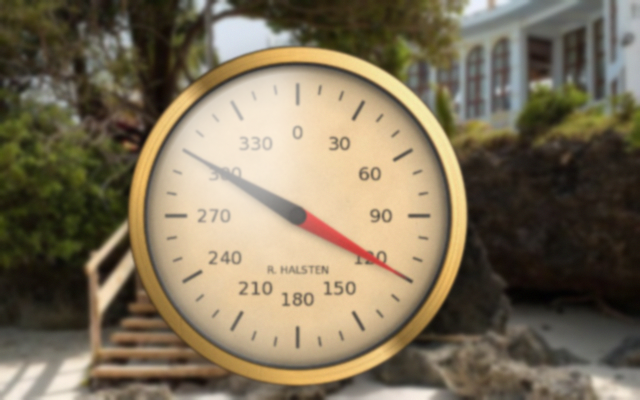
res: {"value": 120, "unit": "°"}
